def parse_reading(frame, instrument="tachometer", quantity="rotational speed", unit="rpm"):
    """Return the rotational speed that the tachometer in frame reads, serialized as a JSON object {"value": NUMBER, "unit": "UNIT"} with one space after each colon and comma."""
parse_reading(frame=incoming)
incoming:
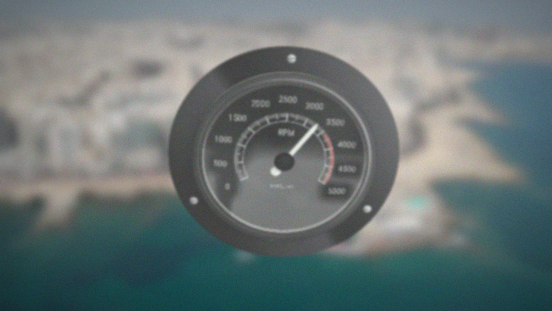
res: {"value": 3250, "unit": "rpm"}
